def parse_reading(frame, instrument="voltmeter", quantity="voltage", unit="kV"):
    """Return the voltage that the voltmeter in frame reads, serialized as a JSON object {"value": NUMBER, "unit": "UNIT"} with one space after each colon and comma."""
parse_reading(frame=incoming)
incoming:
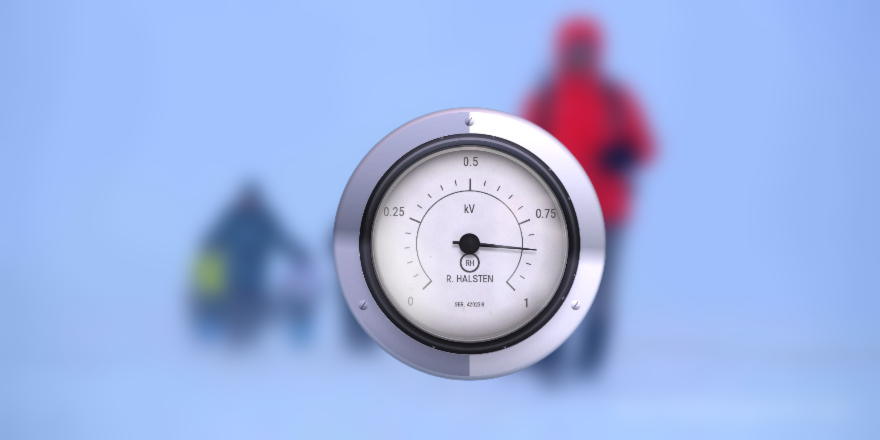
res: {"value": 0.85, "unit": "kV"}
